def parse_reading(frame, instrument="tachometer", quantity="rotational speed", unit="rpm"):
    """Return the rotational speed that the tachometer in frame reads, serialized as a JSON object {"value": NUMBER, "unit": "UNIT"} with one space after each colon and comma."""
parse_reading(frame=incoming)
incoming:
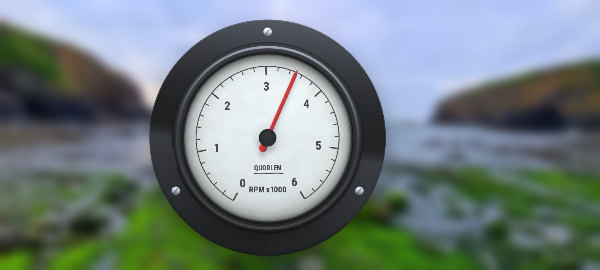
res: {"value": 3500, "unit": "rpm"}
